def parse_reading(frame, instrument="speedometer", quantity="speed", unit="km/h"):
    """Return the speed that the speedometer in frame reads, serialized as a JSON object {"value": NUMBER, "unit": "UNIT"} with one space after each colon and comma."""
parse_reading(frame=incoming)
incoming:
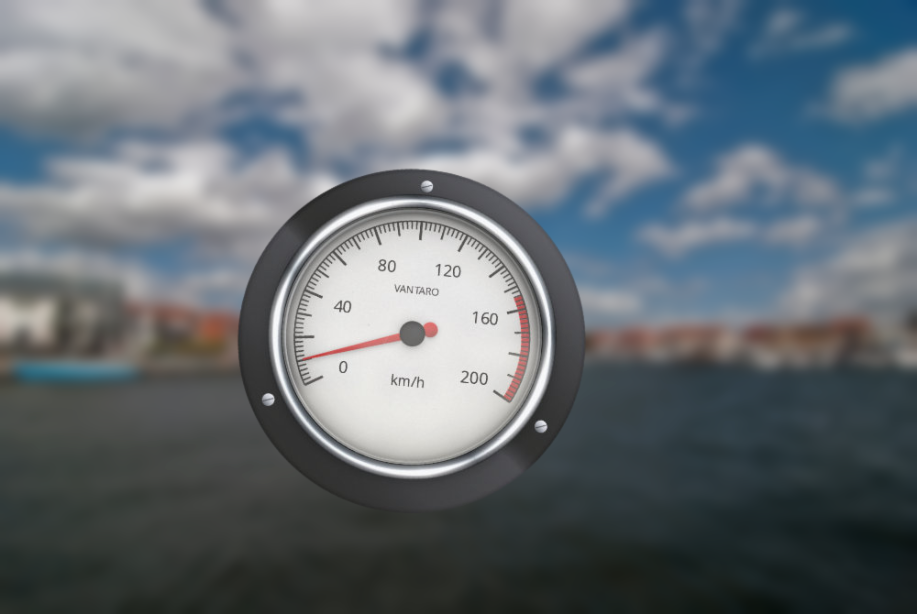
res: {"value": 10, "unit": "km/h"}
